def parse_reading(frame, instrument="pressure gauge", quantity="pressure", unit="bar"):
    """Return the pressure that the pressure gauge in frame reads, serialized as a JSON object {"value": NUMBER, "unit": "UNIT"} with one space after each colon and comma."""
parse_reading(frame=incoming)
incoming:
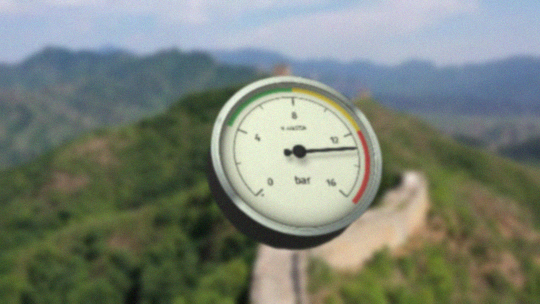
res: {"value": 13, "unit": "bar"}
